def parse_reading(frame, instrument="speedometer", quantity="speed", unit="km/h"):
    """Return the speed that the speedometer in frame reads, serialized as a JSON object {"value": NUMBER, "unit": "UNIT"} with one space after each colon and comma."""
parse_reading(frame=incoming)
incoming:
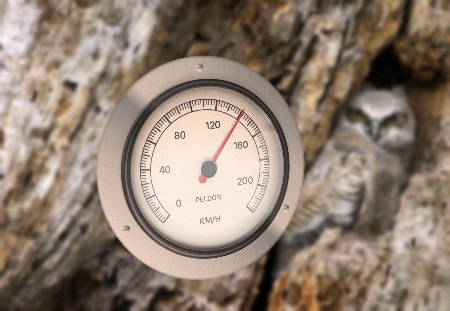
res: {"value": 140, "unit": "km/h"}
